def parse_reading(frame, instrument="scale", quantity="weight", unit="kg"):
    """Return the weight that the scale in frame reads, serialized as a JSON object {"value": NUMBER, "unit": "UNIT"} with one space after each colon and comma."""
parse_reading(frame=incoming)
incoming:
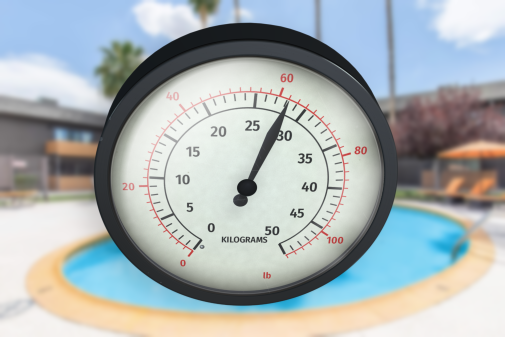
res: {"value": 28, "unit": "kg"}
